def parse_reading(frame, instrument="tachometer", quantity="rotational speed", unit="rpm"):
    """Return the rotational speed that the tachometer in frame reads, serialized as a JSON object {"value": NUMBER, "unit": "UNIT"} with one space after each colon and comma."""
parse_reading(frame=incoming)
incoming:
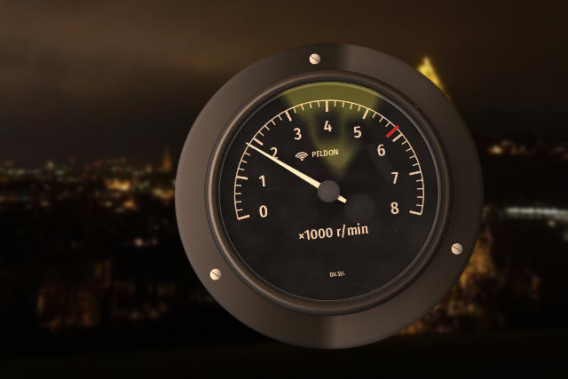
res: {"value": 1800, "unit": "rpm"}
